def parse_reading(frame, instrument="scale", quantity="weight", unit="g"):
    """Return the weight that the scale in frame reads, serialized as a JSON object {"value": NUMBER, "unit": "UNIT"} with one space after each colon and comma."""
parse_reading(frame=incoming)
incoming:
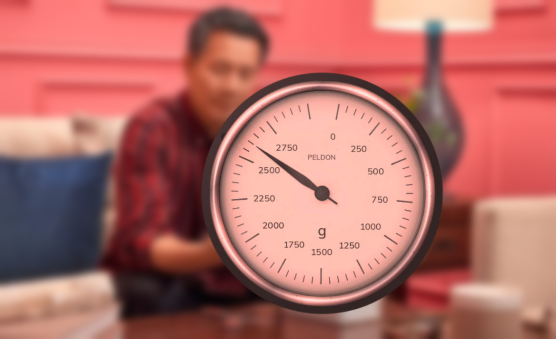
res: {"value": 2600, "unit": "g"}
